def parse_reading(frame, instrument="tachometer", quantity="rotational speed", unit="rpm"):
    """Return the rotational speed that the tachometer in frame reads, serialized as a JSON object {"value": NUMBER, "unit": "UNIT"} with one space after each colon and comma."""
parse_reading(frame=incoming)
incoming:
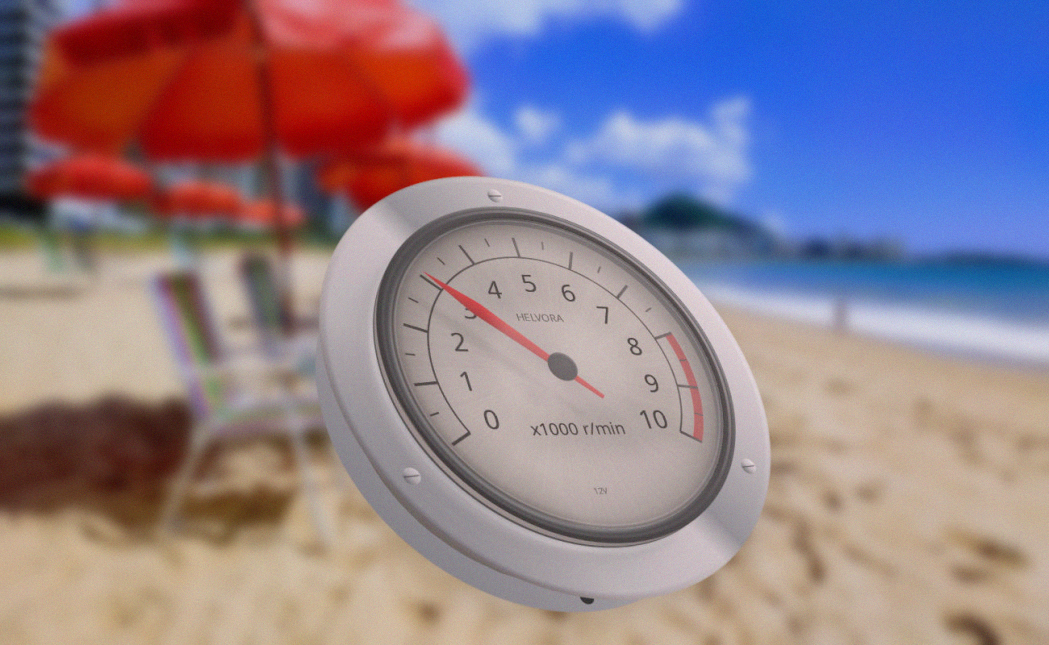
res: {"value": 3000, "unit": "rpm"}
